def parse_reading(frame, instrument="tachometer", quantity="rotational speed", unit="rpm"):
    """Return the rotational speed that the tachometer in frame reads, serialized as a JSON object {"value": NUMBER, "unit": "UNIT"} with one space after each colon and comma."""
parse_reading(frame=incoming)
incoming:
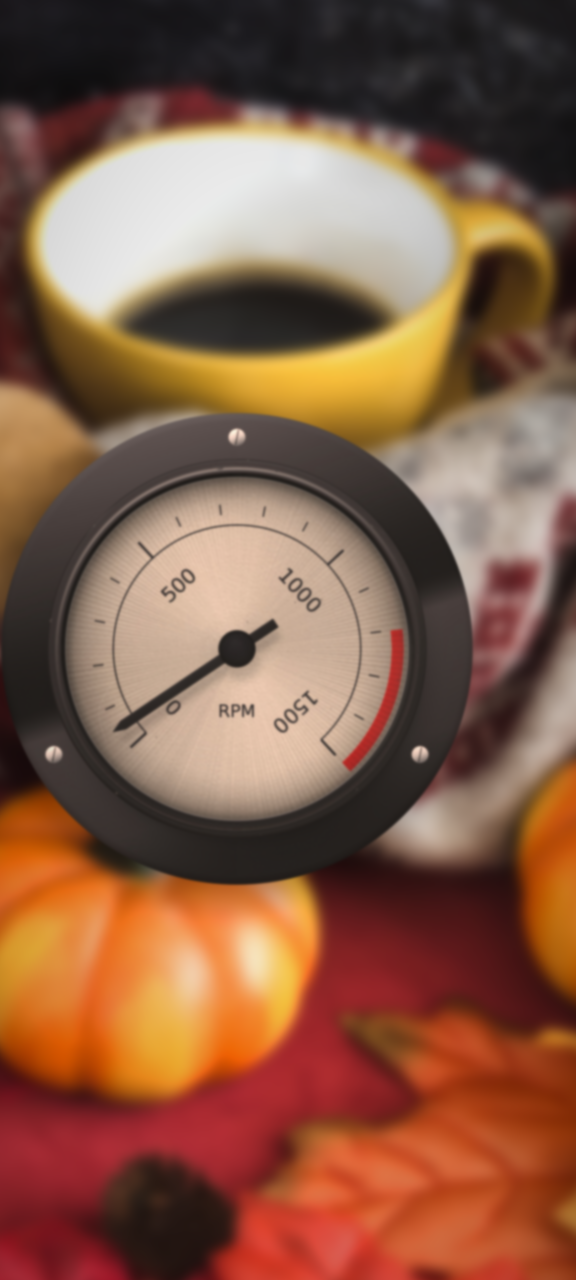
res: {"value": 50, "unit": "rpm"}
